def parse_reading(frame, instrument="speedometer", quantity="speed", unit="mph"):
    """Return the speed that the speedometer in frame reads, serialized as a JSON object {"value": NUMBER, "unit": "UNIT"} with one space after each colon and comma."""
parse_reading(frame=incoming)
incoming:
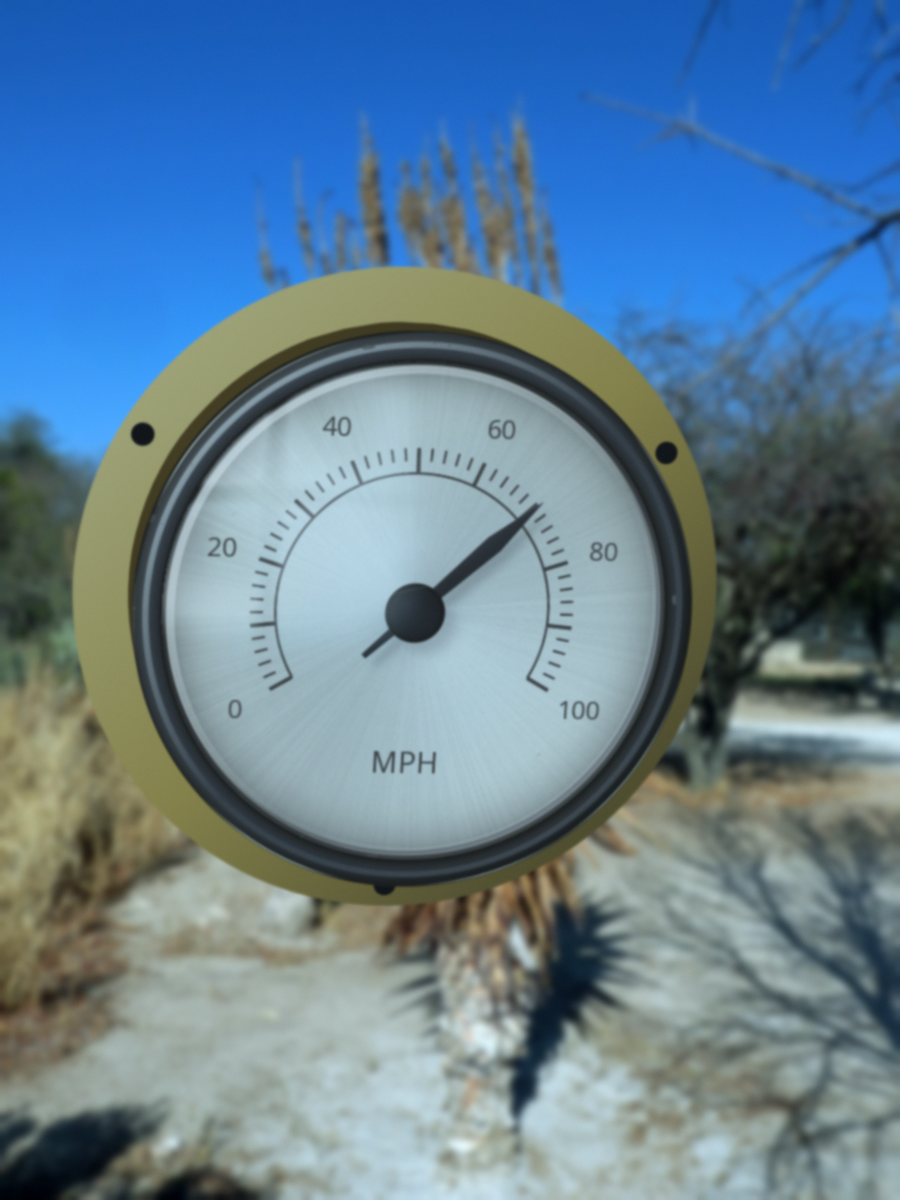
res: {"value": 70, "unit": "mph"}
